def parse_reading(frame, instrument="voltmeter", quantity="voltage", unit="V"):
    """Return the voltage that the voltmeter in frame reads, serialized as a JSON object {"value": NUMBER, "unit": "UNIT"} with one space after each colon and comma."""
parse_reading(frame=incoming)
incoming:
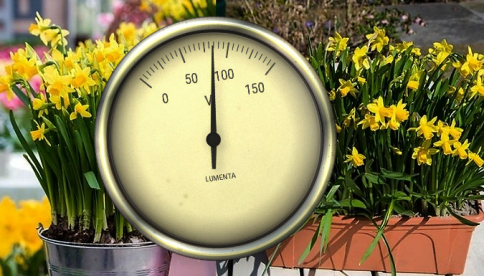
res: {"value": 85, "unit": "V"}
